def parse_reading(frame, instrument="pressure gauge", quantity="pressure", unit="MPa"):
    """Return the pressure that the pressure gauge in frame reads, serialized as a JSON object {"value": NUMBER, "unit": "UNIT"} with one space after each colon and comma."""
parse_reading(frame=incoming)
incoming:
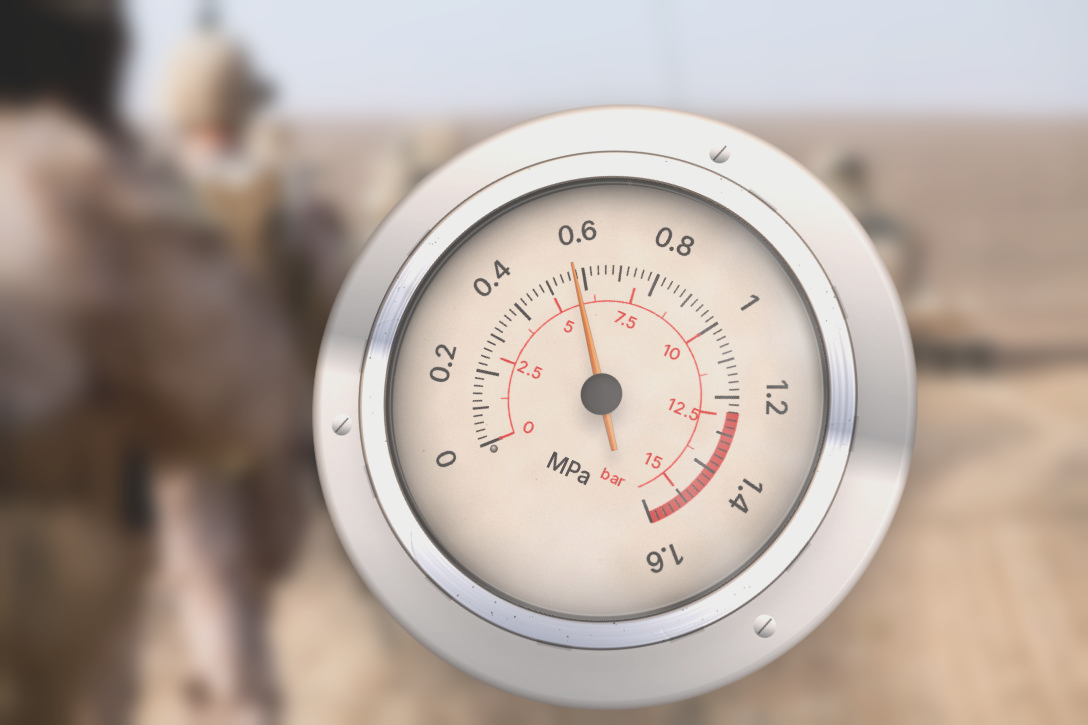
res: {"value": 0.58, "unit": "MPa"}
